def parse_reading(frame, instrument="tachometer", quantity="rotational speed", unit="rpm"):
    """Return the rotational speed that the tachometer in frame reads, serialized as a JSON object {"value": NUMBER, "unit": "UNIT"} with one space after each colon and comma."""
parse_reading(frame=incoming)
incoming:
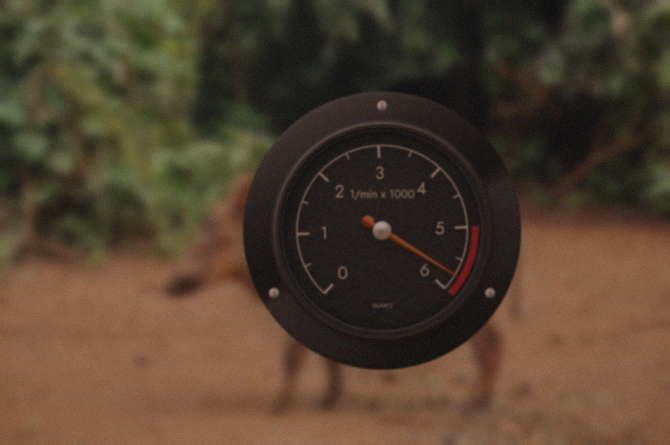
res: {"value": 5750, "unit": "rpm"}
